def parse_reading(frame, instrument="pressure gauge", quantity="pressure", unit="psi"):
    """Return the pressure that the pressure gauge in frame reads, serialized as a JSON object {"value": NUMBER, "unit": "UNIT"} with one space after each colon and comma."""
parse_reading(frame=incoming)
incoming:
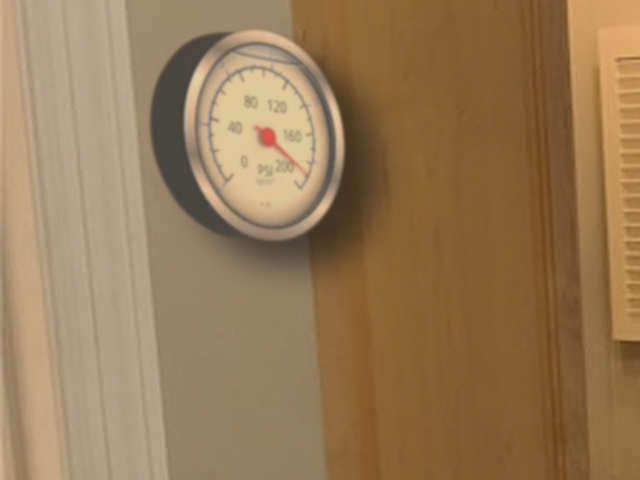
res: {"value": 190, "unit": "psi"}
